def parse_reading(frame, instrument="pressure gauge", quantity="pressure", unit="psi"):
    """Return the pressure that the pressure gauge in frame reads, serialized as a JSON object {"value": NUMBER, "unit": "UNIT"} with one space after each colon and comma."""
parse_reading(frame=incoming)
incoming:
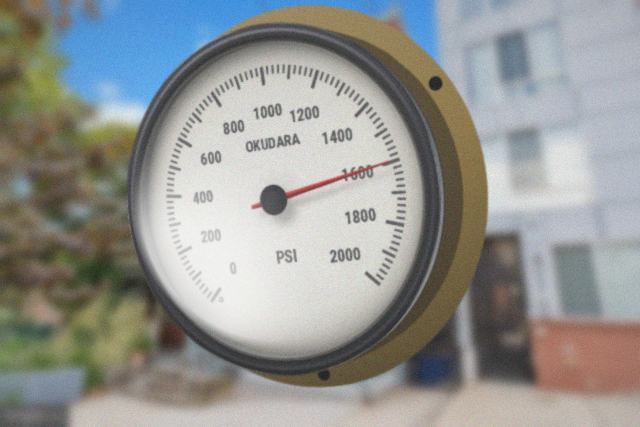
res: {"value": 1600, "unit": "psi"}
